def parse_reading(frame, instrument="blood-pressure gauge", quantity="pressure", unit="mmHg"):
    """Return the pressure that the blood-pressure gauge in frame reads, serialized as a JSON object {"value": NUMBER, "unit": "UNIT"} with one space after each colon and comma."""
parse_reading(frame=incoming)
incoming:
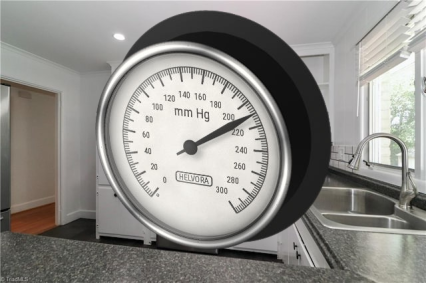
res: {"value": 210, "unit": "mmHg"}
